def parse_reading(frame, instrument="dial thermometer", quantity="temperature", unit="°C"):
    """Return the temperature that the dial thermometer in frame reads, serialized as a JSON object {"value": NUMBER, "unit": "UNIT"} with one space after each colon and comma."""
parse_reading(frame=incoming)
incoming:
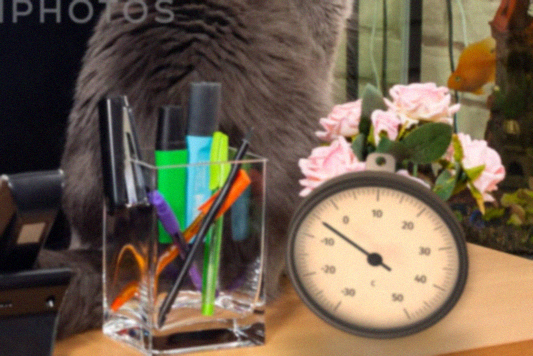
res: {"value": -5, "unit": "°C"}
